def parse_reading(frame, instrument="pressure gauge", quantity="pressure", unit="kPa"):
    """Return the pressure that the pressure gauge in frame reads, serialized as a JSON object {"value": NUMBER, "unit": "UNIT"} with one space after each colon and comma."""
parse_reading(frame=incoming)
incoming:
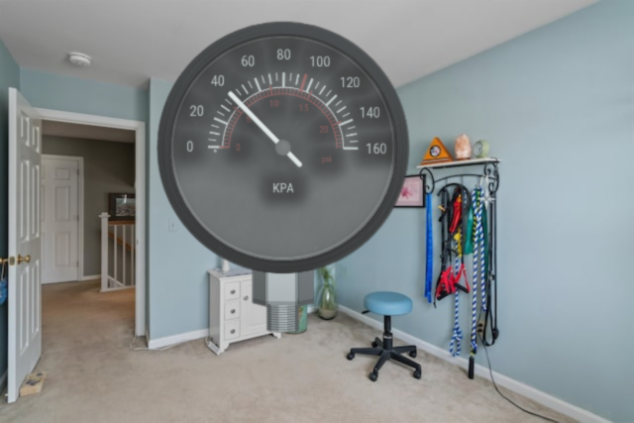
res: {"value": 40, "unit": "kPa"}
